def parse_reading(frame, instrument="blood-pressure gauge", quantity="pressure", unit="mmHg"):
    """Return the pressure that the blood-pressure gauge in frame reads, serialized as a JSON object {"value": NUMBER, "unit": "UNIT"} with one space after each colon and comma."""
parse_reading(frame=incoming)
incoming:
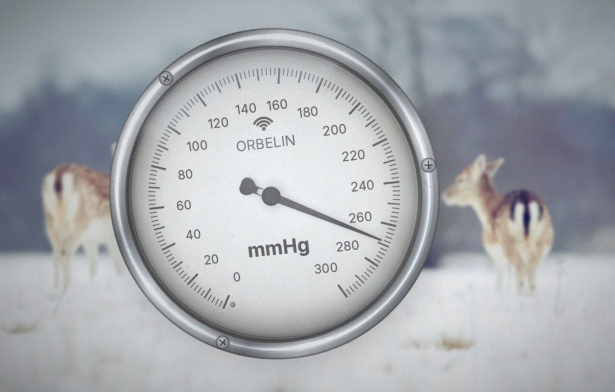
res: {"value": 268, "unit": "mmHg"}
